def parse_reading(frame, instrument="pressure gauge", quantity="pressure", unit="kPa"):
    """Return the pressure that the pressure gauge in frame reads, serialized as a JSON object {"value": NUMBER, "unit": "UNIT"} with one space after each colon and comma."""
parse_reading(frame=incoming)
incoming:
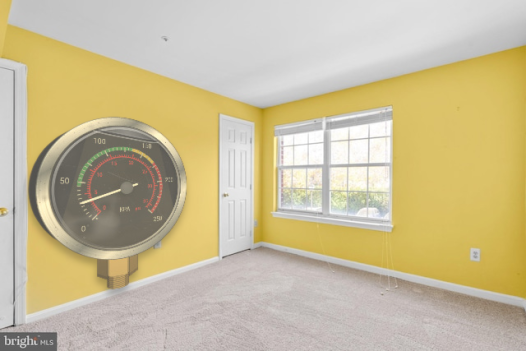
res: {"value": 25, "unit": "kPa"}
